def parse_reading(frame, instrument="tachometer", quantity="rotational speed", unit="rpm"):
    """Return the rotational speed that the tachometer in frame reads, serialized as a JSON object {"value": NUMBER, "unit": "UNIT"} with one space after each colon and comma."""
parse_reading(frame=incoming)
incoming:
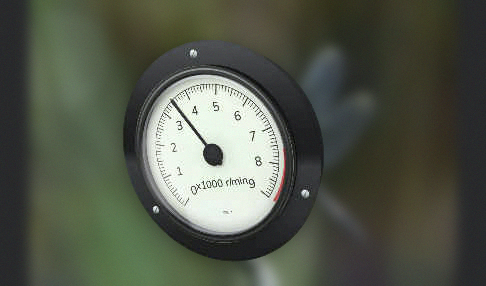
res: {"value": 3500, "unit": "rpm"}
